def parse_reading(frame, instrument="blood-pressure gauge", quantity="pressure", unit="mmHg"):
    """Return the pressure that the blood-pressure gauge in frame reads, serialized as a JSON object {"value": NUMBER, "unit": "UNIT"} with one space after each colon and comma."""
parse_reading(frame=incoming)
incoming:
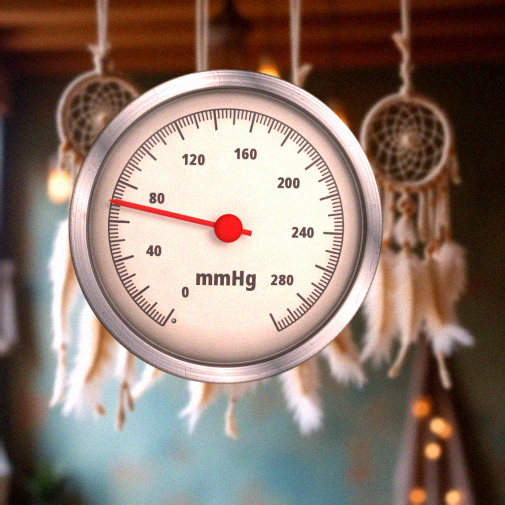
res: {"value": 70, "unit": "mmHg"}
